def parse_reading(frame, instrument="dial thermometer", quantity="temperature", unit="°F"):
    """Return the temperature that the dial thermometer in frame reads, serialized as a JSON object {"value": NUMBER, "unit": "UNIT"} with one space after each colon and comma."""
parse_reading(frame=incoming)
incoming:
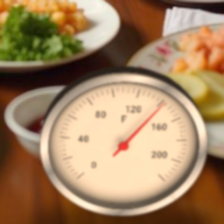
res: {"value": 140, "unit": "°F"}
